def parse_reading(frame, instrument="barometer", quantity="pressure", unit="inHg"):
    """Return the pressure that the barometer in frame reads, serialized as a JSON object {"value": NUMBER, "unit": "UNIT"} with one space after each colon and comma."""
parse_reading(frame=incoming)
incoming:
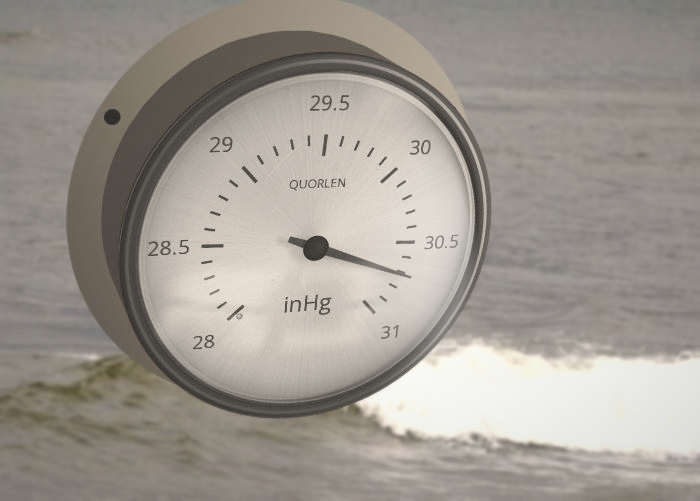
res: {"value": 30.7, "unit": "inHg"}
